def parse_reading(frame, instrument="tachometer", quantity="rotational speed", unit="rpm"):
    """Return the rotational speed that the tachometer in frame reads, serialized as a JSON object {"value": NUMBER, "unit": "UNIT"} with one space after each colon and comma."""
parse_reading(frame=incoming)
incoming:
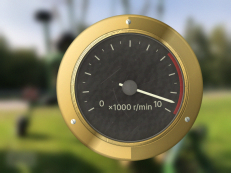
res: {"value": 9500, "unit": "rpm"}
